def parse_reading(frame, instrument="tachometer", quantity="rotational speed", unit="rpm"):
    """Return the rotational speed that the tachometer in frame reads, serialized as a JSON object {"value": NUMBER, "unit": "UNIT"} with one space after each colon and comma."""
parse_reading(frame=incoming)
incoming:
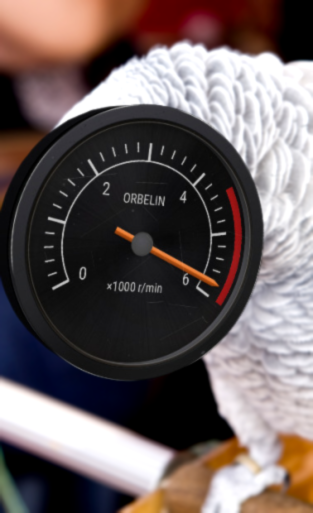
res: {"value": 5800, "unit": "rpm"}
